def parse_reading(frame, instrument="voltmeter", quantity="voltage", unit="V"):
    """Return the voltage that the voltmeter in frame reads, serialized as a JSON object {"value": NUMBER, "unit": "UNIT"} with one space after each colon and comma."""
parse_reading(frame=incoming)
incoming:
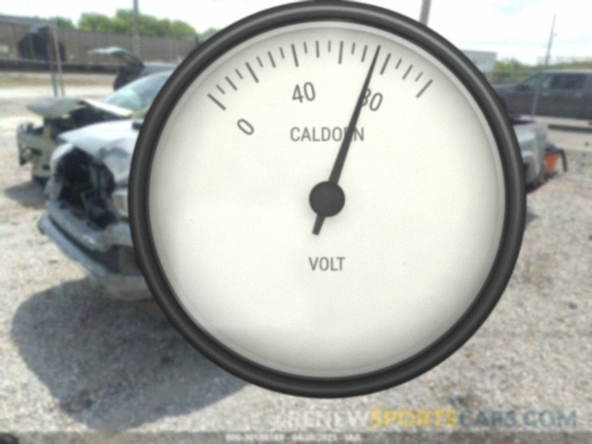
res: {"value": 75, "unit": "V"}
